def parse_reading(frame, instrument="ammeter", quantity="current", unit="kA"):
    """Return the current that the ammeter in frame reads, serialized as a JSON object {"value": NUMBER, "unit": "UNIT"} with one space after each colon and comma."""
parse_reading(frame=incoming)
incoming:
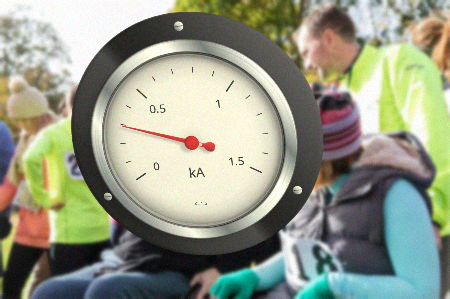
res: {"value": 0.3, "unit": "kA"}
